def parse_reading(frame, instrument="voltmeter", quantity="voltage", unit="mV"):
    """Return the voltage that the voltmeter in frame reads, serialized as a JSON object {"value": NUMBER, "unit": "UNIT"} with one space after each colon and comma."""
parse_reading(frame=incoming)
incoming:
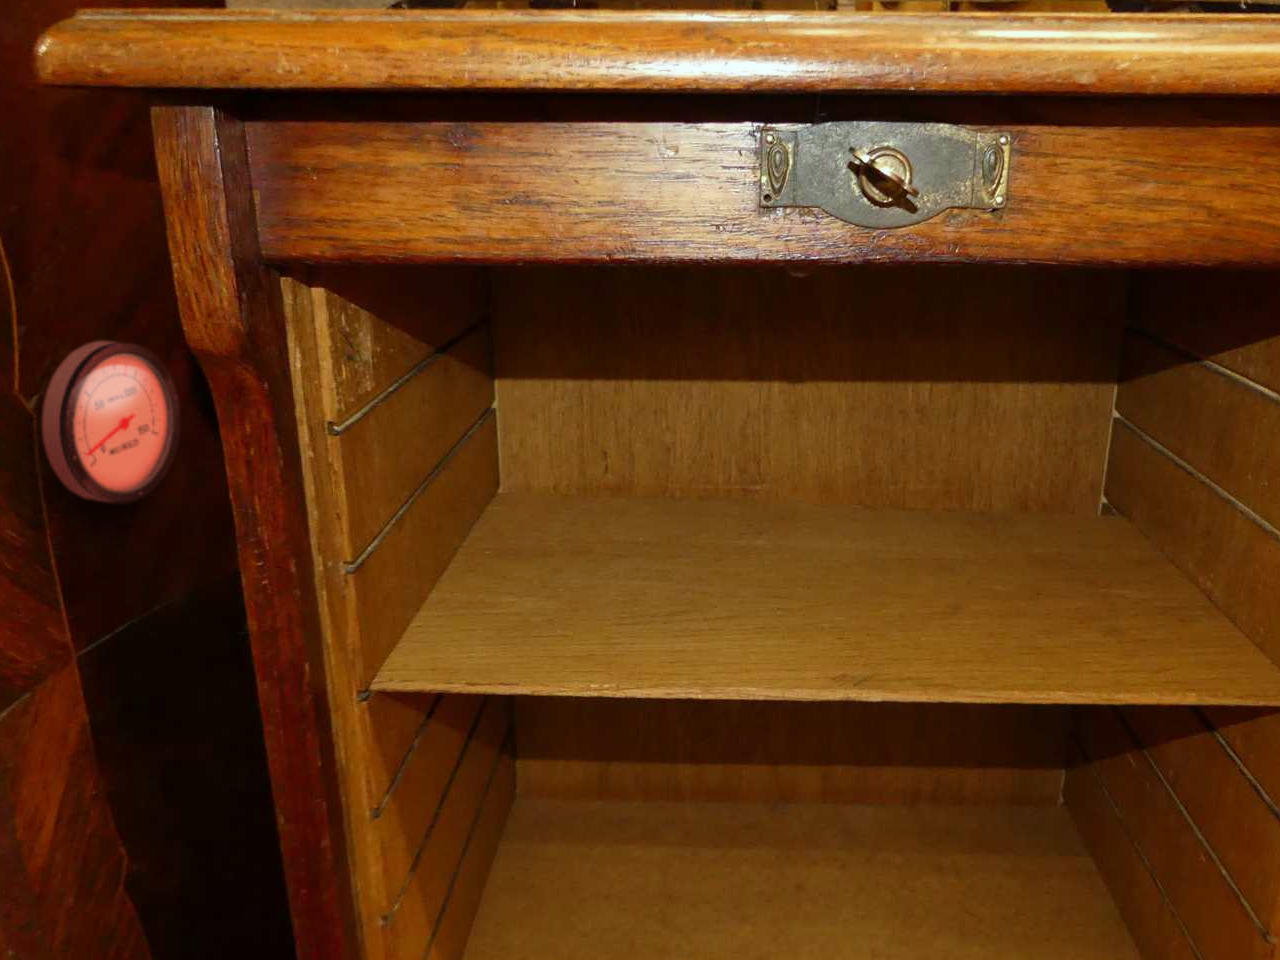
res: {"value": 10, "unit": "mV"}
